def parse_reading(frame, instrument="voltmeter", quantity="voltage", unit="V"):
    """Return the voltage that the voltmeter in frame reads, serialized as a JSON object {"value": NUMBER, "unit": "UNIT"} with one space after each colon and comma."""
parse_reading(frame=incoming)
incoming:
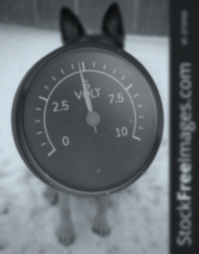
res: {"value": 4.75, "unit": "V"}
